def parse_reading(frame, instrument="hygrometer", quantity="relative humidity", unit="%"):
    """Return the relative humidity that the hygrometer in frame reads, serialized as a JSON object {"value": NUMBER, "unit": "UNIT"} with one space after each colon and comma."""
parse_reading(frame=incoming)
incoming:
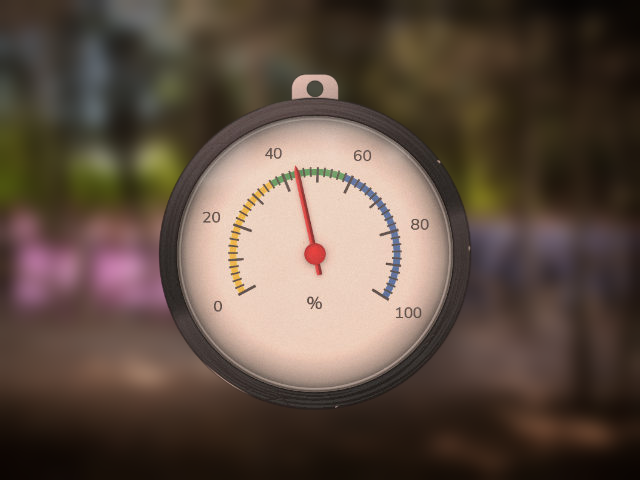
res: {"value": 44, "unit": "%"}
